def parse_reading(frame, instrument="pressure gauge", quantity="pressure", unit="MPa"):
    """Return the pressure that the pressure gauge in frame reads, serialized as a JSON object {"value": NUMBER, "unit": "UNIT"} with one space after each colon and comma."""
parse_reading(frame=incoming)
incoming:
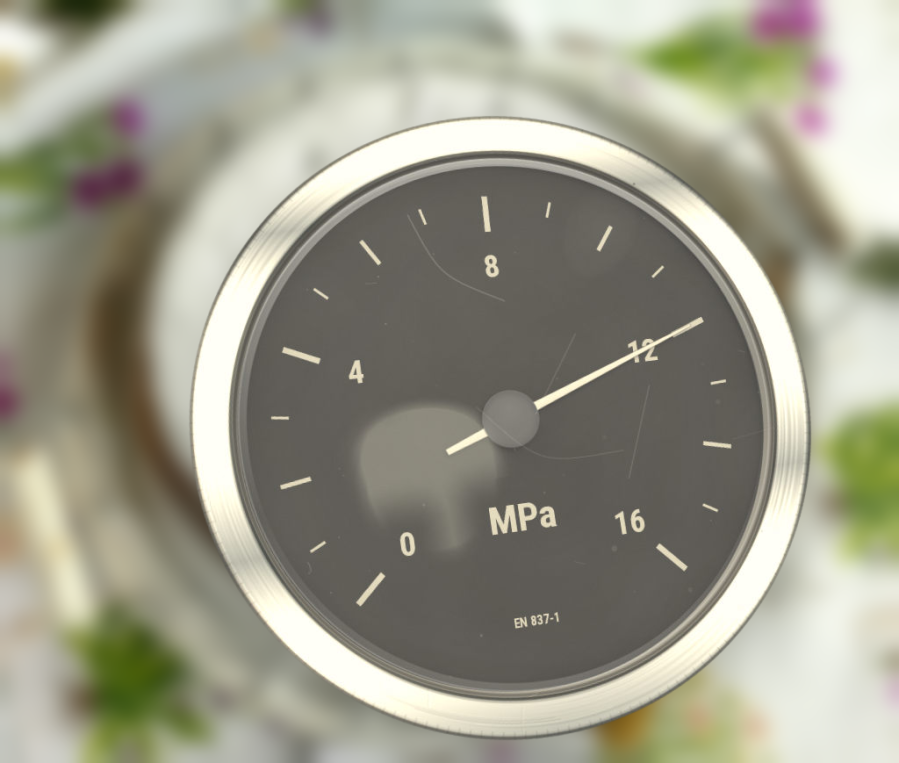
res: {"value": 12, "unit": "MPa"}
